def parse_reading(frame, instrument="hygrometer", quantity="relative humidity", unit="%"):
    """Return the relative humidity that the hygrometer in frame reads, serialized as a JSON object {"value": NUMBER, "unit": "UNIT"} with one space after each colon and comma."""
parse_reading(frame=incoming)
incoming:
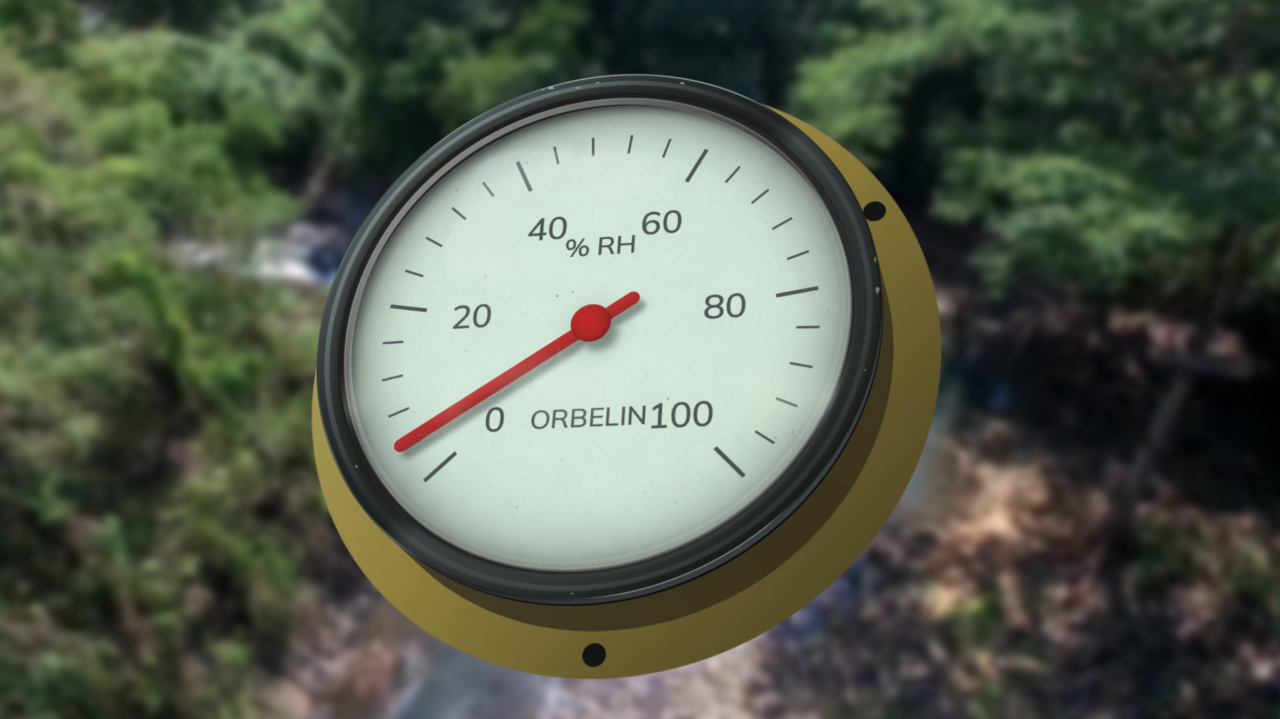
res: {"value": 4, "unit": "%"}
